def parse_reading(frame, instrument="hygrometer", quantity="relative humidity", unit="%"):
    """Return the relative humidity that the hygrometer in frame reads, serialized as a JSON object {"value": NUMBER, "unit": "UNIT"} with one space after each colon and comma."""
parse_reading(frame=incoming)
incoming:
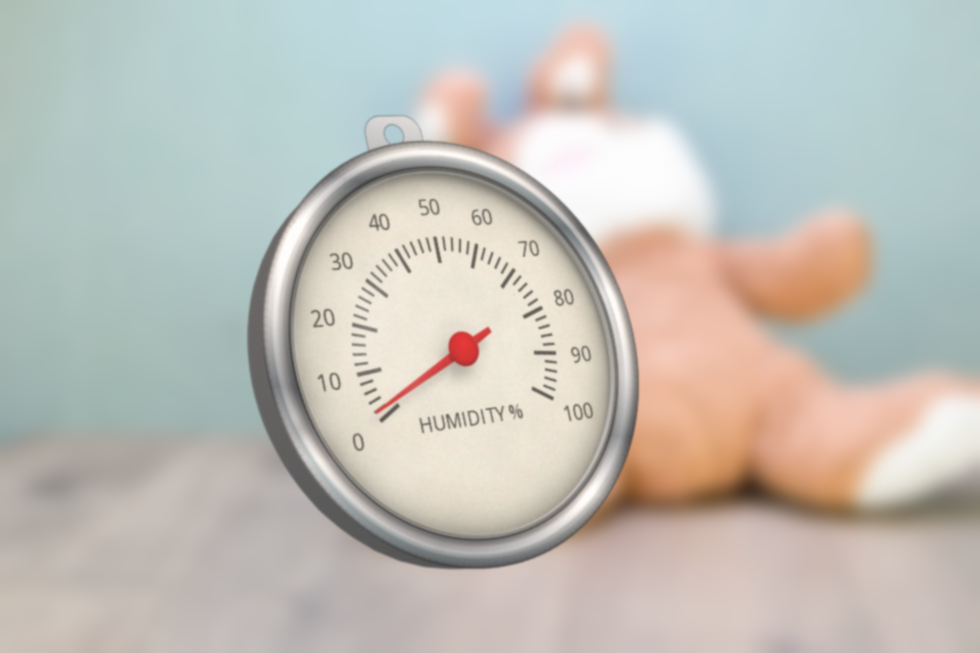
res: {"value": 2, "unit": "%"}
